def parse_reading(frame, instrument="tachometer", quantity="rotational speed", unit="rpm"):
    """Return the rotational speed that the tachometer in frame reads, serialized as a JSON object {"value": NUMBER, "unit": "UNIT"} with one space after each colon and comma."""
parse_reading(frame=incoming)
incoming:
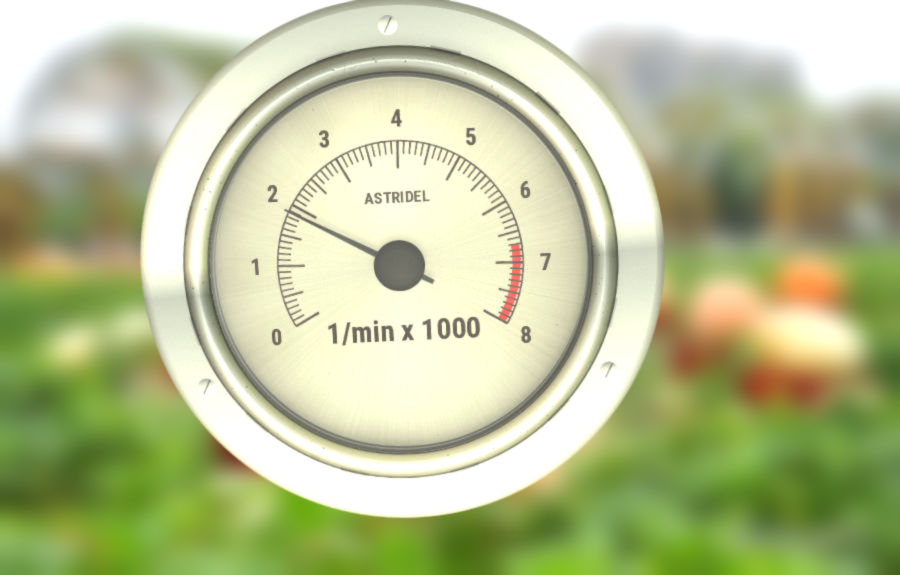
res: {"value": 1900, "unit": "rpm"}
